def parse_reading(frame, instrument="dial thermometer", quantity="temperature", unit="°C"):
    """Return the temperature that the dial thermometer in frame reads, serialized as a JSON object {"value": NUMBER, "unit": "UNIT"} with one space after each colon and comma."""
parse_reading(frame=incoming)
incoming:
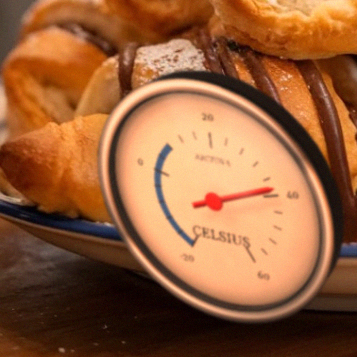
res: {"value": 38, "unit": "°C"}
